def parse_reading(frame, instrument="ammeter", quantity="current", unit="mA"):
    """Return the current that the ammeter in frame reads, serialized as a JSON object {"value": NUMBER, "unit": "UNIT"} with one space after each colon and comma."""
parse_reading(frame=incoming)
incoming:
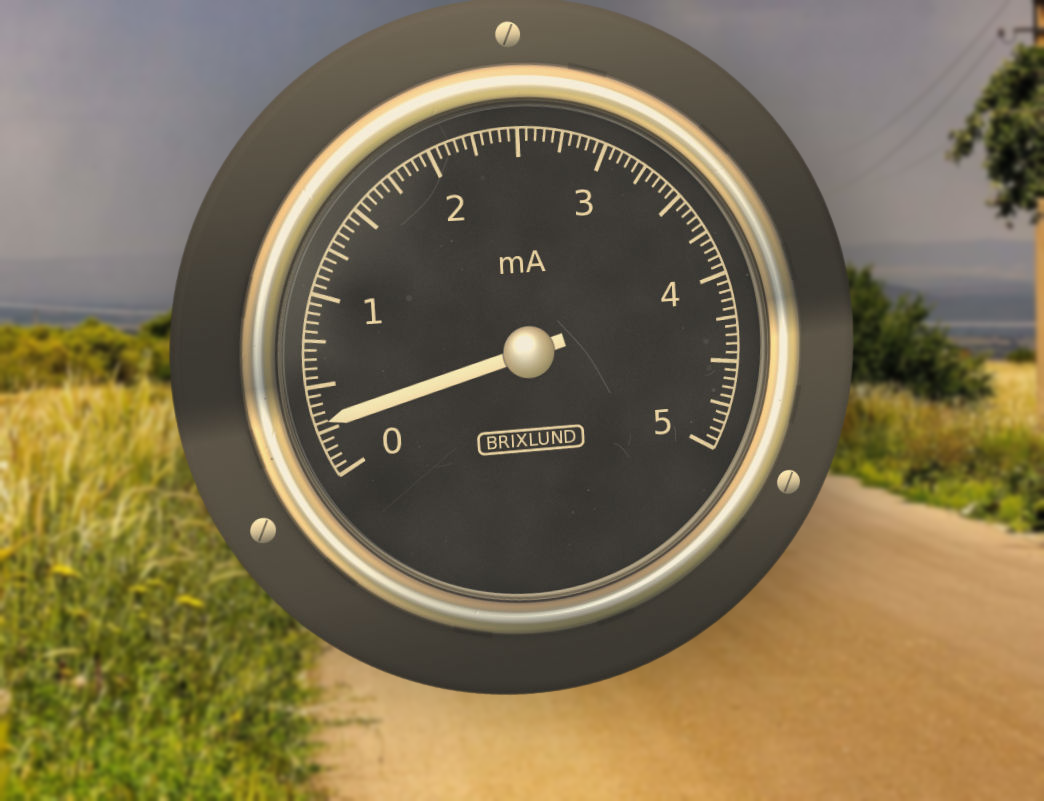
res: {"value": 0.3, "unit": "mA"}
